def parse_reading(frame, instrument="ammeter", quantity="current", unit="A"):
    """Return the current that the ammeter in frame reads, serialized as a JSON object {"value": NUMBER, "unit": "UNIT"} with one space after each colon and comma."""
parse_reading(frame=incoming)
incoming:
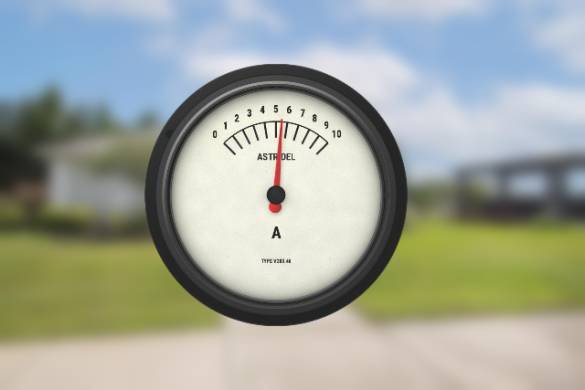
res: {"value": 5.5, "unit": "A"}
